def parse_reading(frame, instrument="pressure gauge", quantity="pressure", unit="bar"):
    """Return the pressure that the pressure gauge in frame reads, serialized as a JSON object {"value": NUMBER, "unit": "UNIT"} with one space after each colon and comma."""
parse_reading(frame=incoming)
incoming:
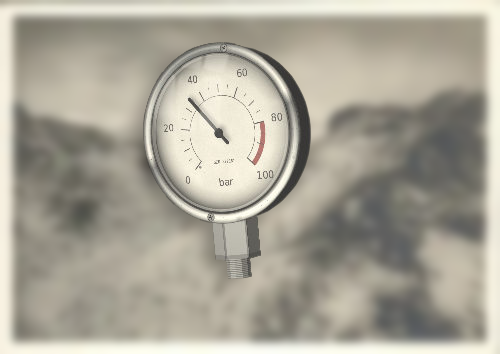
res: {"value": 35, "unit": "bar"}
